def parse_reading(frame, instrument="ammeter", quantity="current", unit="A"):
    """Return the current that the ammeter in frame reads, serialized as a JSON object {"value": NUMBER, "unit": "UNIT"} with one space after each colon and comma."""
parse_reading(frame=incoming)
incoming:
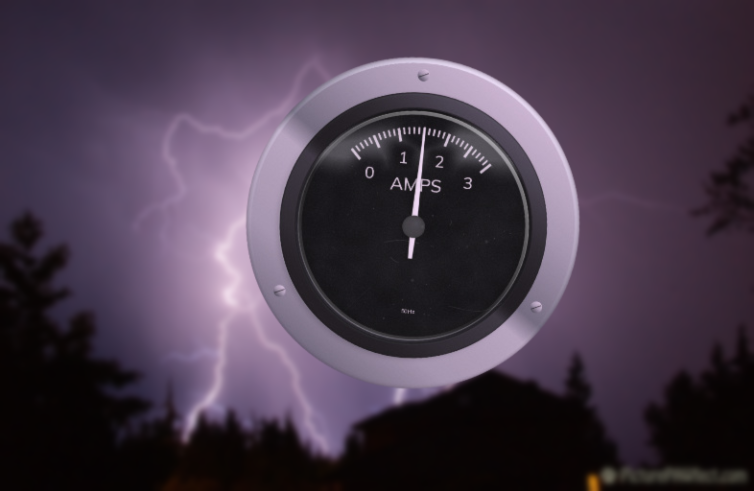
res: {"value": 1.5, "unit": "A"}
